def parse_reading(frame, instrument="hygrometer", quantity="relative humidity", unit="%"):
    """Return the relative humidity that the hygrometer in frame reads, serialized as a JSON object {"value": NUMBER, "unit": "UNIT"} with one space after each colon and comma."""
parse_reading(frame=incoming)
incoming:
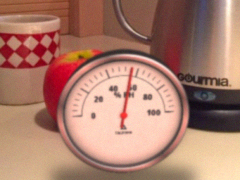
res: {"value": 56, "unit": "%"}
